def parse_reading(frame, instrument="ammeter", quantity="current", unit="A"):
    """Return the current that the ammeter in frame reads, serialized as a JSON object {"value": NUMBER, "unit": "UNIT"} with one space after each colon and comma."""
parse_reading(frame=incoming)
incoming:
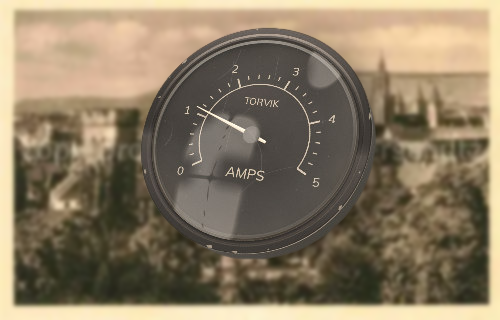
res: {"value": 1.1, "unit": "A"}
